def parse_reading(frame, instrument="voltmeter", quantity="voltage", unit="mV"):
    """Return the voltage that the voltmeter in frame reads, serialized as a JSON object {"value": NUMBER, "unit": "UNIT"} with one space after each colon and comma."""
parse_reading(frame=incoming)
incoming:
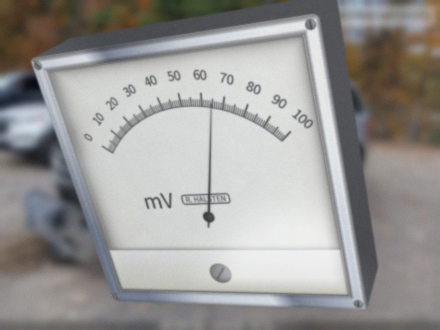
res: {"value": 65, "unit": "mV"}
